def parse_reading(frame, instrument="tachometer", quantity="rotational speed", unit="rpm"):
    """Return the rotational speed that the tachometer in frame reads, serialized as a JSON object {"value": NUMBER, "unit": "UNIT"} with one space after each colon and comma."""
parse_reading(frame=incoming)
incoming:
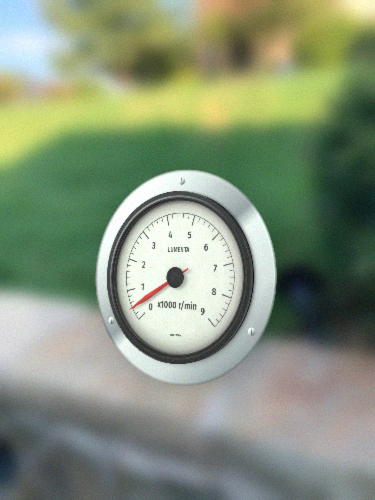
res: {"value": 400, "unit": "rpm"}
